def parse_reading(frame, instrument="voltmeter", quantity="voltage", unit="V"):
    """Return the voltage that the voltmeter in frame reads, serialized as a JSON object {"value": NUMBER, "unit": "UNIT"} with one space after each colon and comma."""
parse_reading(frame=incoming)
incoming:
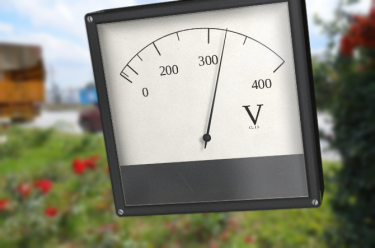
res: {"value": 325, "unit": "V"}
